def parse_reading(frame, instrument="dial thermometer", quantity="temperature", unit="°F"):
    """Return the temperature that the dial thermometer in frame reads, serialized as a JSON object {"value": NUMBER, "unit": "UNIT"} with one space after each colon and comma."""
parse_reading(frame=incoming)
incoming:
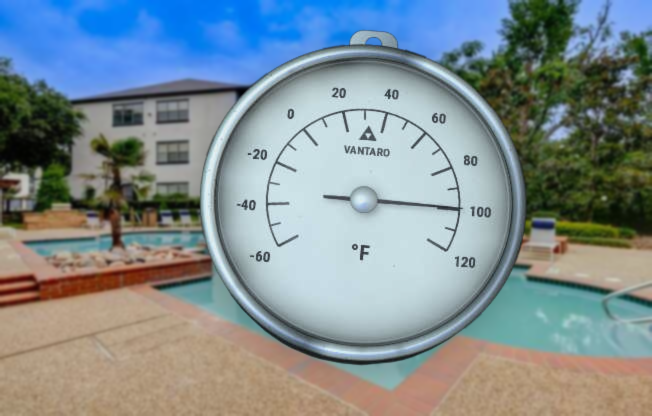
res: {"value": 100, "unit": "°F"}
